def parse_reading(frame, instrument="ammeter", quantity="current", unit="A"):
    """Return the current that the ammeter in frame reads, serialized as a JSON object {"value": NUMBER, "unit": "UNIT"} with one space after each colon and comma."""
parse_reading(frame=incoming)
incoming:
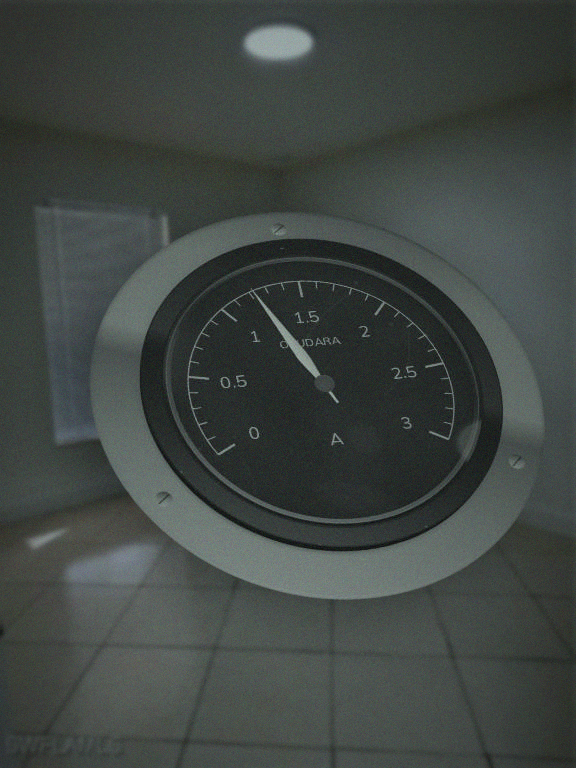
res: {"value": 1.2, "unit": "A"}
